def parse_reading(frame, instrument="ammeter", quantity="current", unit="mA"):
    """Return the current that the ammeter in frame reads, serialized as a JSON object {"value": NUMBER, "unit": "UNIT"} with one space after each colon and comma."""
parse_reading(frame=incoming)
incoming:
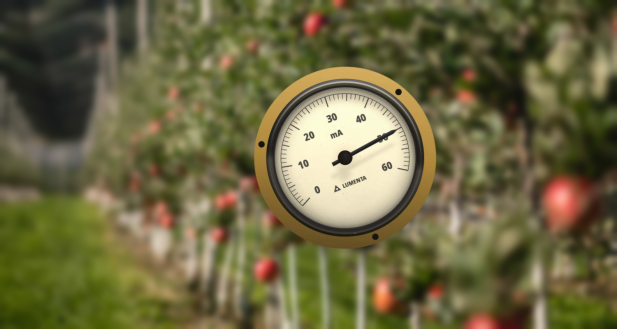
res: {"value": 50, "unit": "mA"}
